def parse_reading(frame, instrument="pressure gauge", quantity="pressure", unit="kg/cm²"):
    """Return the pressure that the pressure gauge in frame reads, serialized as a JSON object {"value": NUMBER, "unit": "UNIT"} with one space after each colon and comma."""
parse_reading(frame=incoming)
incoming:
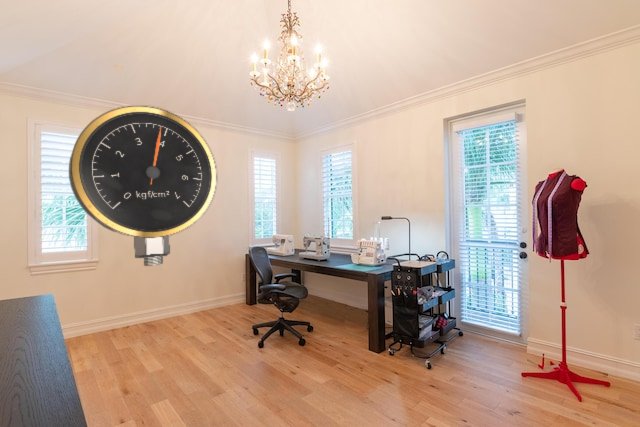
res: {"value": 3.8, "unit": "kg/cm²"}
